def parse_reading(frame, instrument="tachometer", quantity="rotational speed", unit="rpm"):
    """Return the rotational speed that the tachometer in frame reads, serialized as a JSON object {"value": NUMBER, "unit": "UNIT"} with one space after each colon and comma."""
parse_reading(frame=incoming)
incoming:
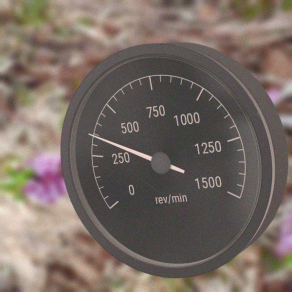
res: {"value": 350, "unit": "rpm"}
